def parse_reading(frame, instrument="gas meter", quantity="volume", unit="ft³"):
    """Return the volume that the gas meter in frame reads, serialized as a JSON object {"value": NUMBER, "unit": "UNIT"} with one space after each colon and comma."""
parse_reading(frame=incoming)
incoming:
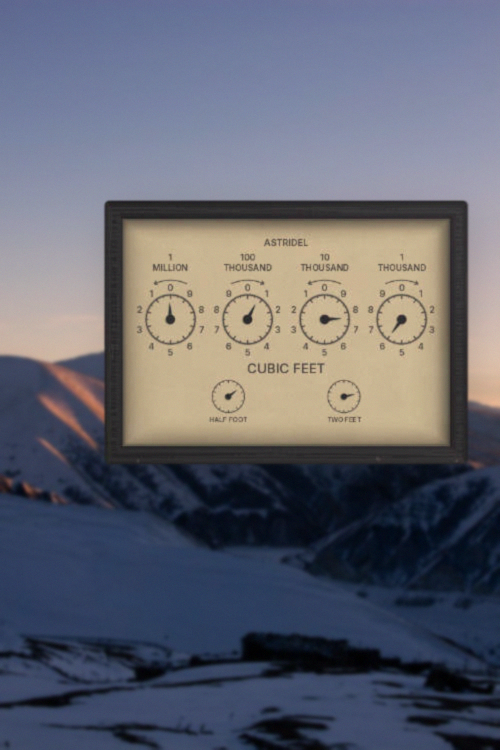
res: {"value": 7600, "unit": "ft³"}
